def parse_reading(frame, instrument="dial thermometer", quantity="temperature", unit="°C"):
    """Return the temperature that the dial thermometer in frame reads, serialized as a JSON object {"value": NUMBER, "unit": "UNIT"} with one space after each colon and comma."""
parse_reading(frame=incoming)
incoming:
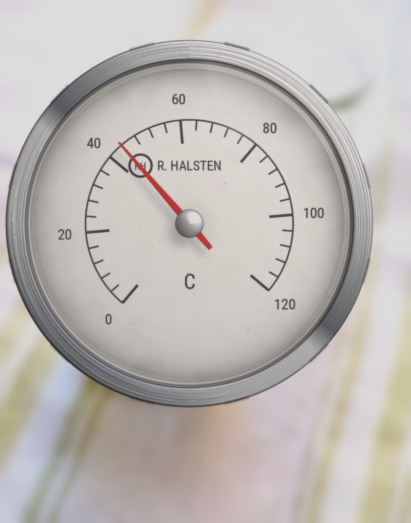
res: {"value": 44, "unit": "°C"}
